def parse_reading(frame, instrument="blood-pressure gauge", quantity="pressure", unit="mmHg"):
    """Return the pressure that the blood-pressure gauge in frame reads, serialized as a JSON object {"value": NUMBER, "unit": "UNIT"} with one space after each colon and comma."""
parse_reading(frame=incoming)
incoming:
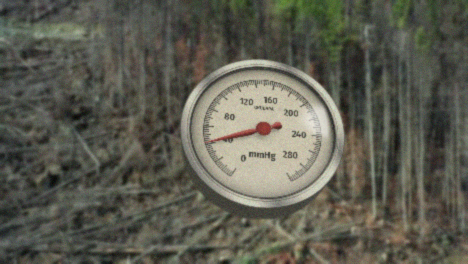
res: {"value": 40, "unit": "mmHg"}
